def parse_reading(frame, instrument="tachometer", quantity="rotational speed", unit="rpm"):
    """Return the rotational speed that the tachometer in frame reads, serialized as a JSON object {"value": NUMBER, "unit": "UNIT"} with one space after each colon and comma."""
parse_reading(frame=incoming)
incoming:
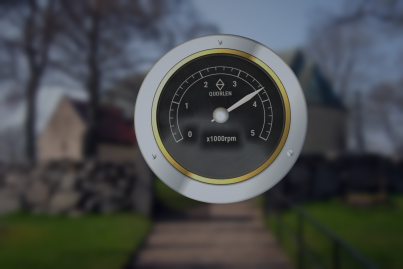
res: {"value": 3700, "unit": "rpm"}
